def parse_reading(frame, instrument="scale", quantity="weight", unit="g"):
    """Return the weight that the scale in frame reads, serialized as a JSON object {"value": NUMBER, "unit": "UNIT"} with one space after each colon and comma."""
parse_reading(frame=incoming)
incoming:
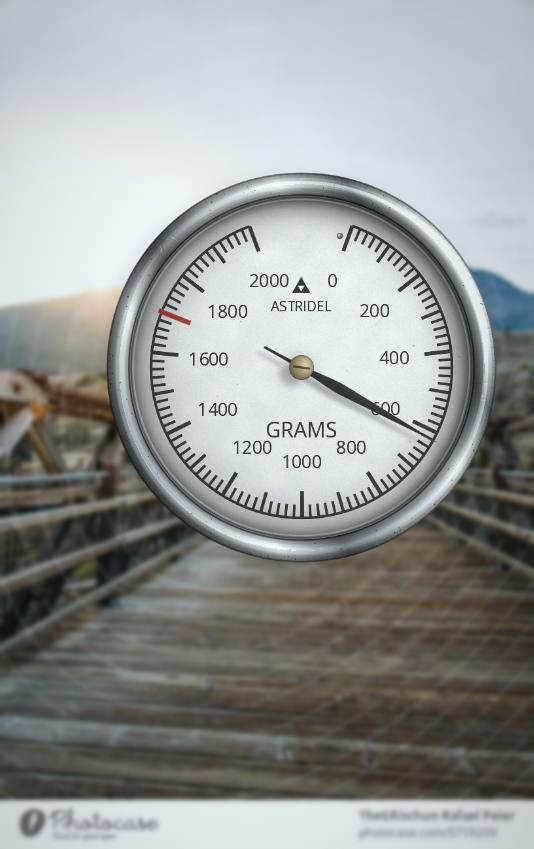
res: {"value": 620, "unit": "g"}
